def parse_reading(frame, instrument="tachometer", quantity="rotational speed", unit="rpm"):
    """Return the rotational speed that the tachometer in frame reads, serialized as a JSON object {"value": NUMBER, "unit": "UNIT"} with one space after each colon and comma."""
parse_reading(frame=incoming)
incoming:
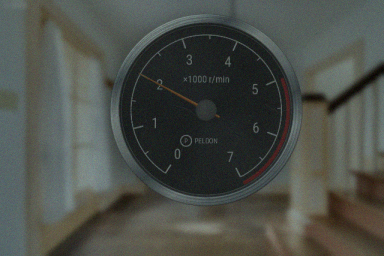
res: {"value": 2000, "unit": "rpm"}
